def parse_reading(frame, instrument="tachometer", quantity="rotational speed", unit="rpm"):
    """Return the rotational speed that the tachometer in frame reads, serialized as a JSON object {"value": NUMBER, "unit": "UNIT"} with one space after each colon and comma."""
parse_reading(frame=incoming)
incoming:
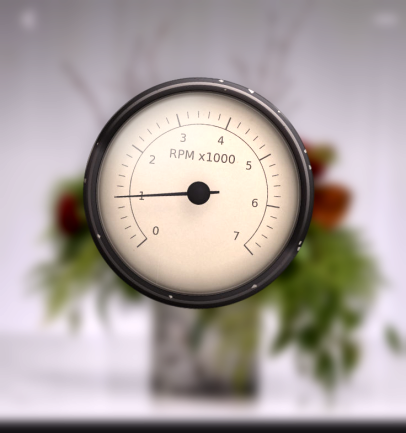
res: {"value": 1000, "unit": "rpm"}
